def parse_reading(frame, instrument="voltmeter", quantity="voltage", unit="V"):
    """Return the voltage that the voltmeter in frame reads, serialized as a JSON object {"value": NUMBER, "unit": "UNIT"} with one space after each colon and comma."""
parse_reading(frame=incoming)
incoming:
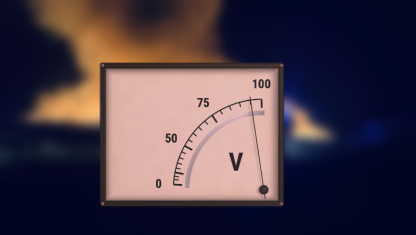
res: {"value": 95, "unit": "V"}
